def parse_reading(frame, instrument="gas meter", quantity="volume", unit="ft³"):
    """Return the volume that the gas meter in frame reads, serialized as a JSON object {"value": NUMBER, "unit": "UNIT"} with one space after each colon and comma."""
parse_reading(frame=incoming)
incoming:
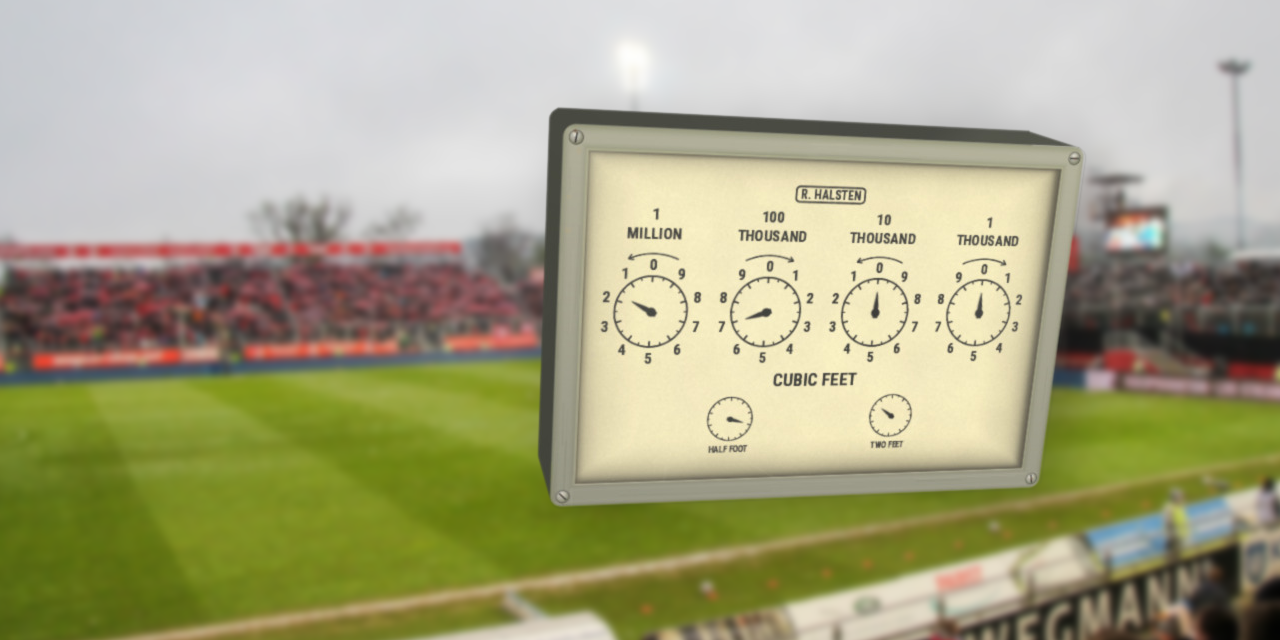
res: {"value": 170000, "unit": "ft³"}
